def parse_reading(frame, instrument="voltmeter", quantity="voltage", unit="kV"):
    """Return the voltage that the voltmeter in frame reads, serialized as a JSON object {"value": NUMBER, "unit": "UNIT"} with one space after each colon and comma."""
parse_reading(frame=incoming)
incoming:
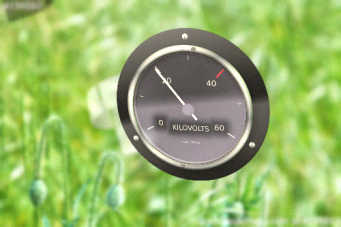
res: {"value": 20, "unit": "kV"}
